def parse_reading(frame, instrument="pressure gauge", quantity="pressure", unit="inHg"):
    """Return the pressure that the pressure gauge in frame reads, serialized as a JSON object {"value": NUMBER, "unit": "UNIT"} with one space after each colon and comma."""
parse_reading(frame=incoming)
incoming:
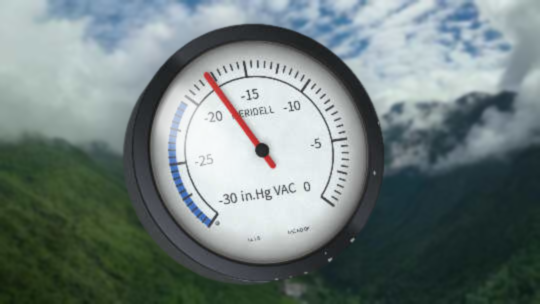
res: {"value": -18, "unit": "inHg"}
